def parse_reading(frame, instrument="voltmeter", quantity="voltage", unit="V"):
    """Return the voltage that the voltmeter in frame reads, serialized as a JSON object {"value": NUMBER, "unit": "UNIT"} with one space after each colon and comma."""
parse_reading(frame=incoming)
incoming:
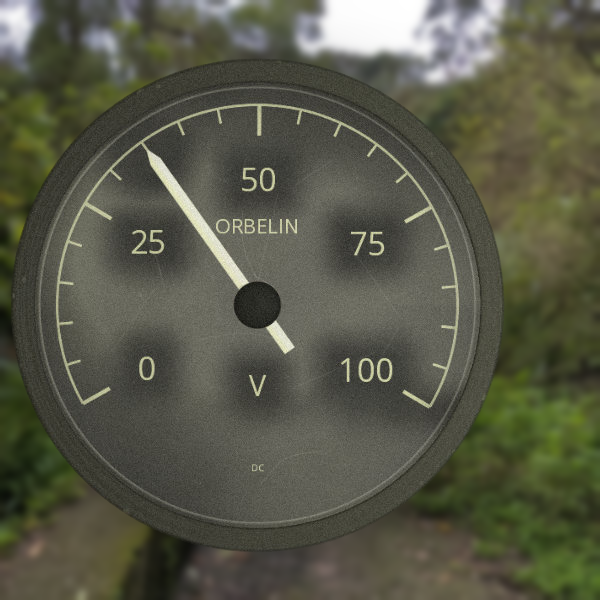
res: {"value": 35, "unit": "V"}
